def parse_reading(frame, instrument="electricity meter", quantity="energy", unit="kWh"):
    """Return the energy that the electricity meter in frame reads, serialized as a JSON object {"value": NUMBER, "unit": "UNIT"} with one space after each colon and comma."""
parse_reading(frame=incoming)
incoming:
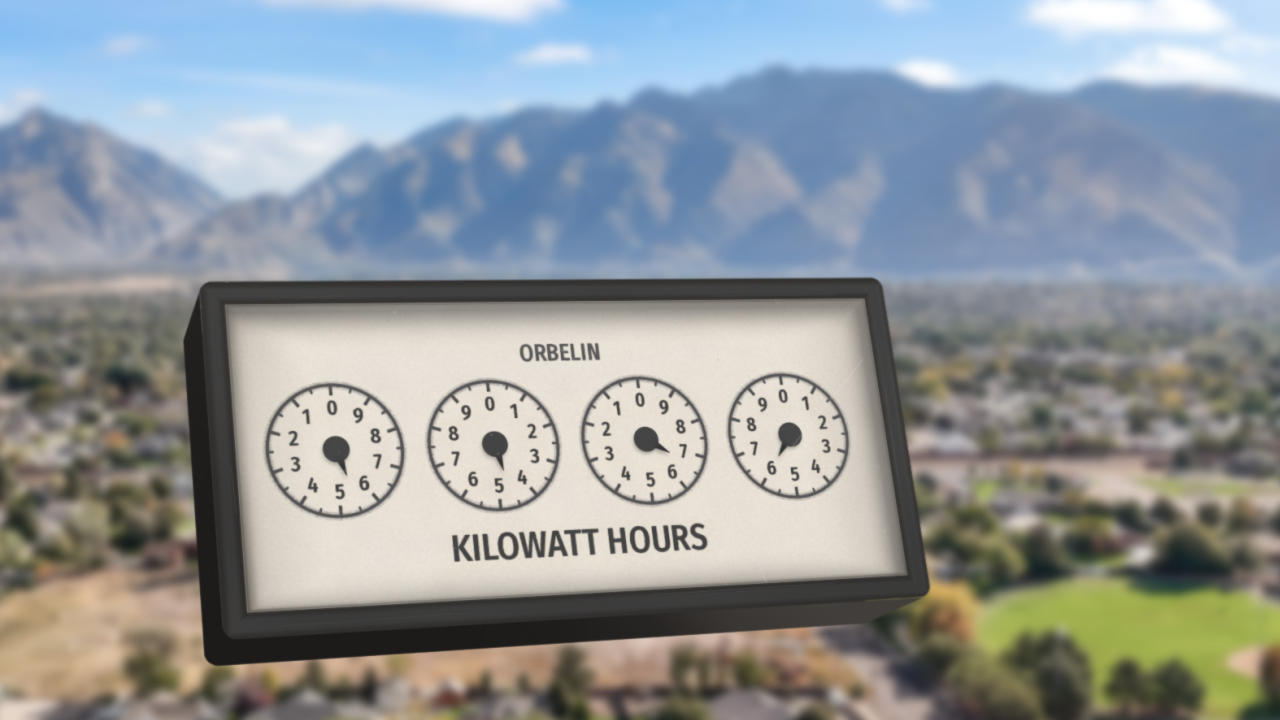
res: {"value": 5466, "unit": "kWh"}
